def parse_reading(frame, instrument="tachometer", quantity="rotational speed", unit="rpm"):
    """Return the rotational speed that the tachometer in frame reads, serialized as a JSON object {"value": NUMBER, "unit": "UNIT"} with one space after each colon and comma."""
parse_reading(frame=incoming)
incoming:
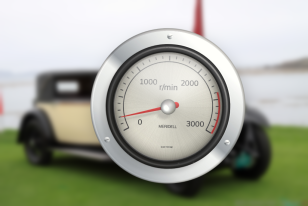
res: {"value": 200, "unit": "rpm"}
